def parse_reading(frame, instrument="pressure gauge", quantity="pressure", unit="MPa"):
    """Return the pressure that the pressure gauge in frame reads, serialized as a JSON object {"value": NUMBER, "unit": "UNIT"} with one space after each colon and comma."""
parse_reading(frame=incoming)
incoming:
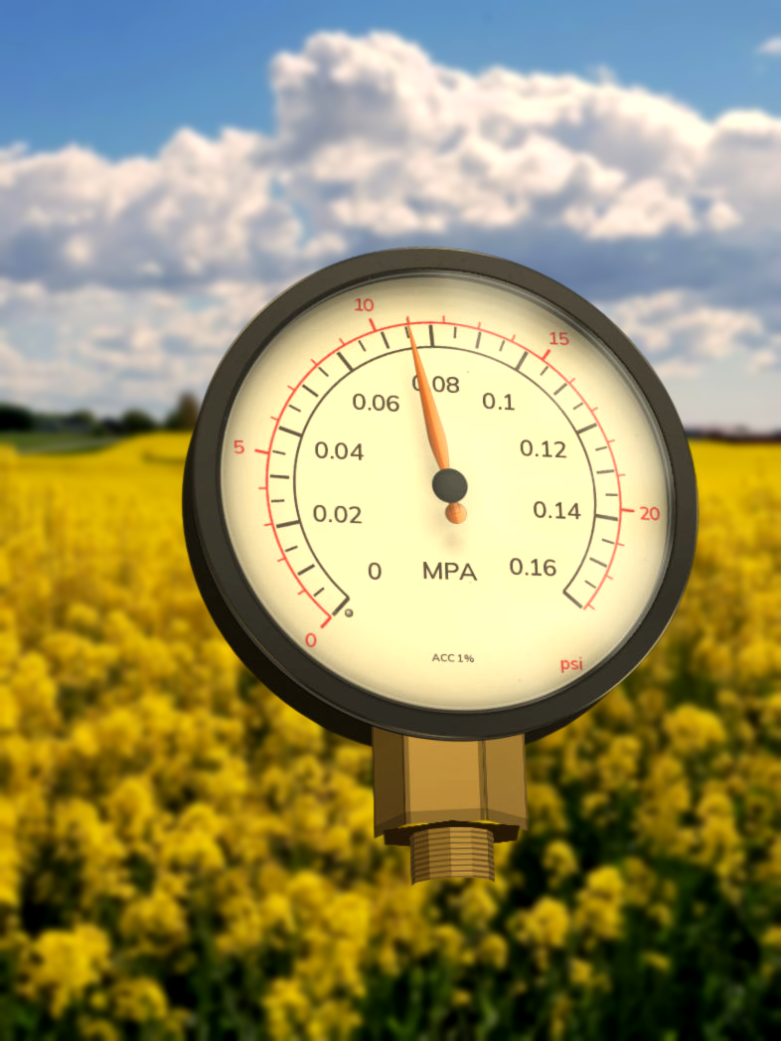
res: {"value": 0.075, "unit": "MPa"}
